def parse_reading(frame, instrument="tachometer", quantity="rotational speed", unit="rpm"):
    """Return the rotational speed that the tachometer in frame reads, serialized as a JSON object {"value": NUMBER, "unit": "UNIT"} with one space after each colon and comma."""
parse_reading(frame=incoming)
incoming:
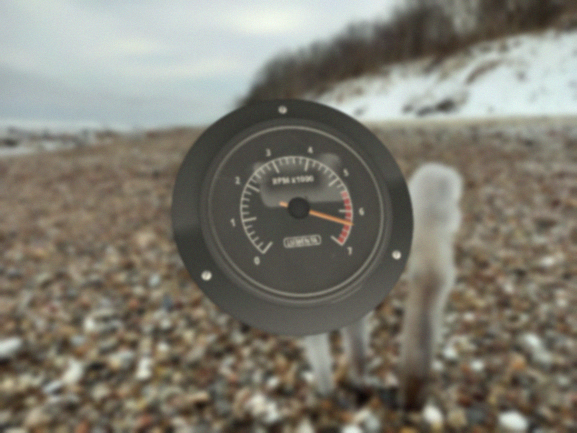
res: {"value": 6400, "unit": "rpm"}
